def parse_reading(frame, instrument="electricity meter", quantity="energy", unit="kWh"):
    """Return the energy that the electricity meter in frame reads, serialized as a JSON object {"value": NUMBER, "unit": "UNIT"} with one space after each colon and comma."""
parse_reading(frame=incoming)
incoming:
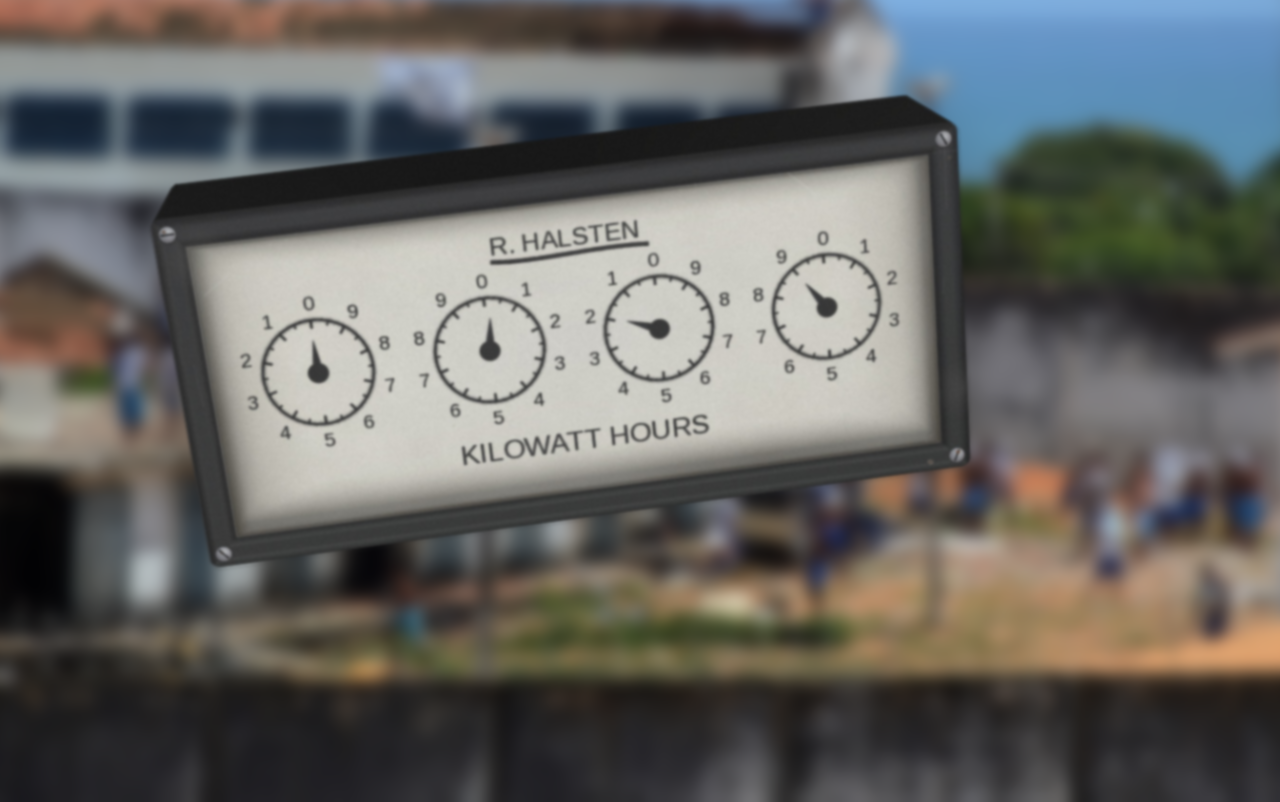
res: {"value": 19, "unit": "kWh"}
